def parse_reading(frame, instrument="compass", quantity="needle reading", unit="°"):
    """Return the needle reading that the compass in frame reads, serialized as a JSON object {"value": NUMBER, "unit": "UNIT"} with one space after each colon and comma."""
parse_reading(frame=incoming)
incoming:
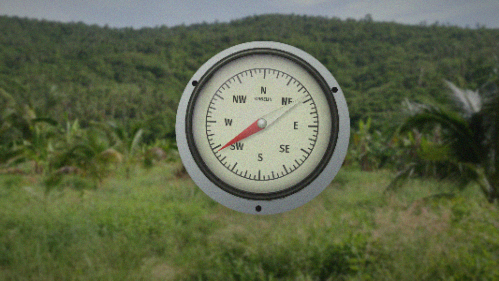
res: {"value": 235, "unit": "°"}
